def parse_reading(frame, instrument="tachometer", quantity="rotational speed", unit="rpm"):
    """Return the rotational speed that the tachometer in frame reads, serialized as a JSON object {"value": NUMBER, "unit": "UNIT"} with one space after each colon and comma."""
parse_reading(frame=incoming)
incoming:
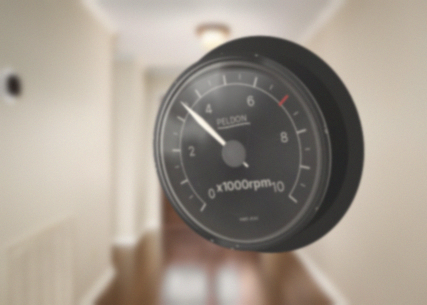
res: {"value": 3500, "unit": "rpm"}
